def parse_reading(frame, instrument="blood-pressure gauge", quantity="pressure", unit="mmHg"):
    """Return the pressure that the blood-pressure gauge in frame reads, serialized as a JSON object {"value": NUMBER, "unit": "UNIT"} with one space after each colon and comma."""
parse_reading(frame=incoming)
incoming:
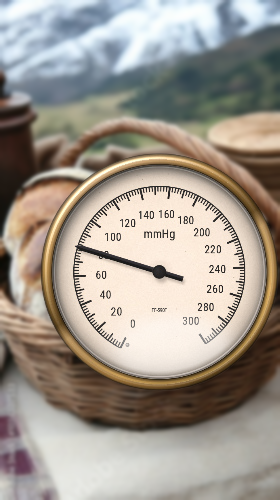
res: {"value": 80, "unit": "mmHg"}
